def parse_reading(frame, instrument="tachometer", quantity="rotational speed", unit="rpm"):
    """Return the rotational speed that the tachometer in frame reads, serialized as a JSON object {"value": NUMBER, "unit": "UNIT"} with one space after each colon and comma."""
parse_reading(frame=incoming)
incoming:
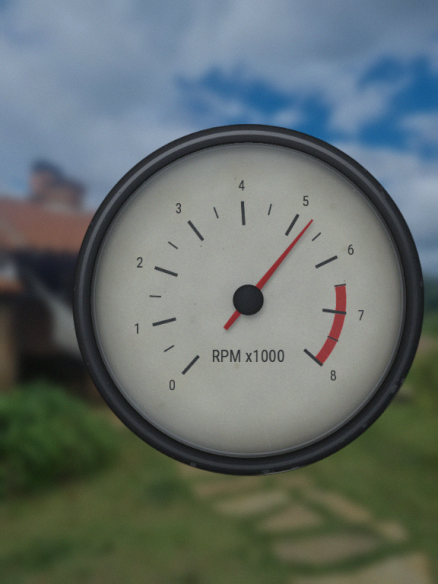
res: {"value": 5250, "unit": "rpm"}
